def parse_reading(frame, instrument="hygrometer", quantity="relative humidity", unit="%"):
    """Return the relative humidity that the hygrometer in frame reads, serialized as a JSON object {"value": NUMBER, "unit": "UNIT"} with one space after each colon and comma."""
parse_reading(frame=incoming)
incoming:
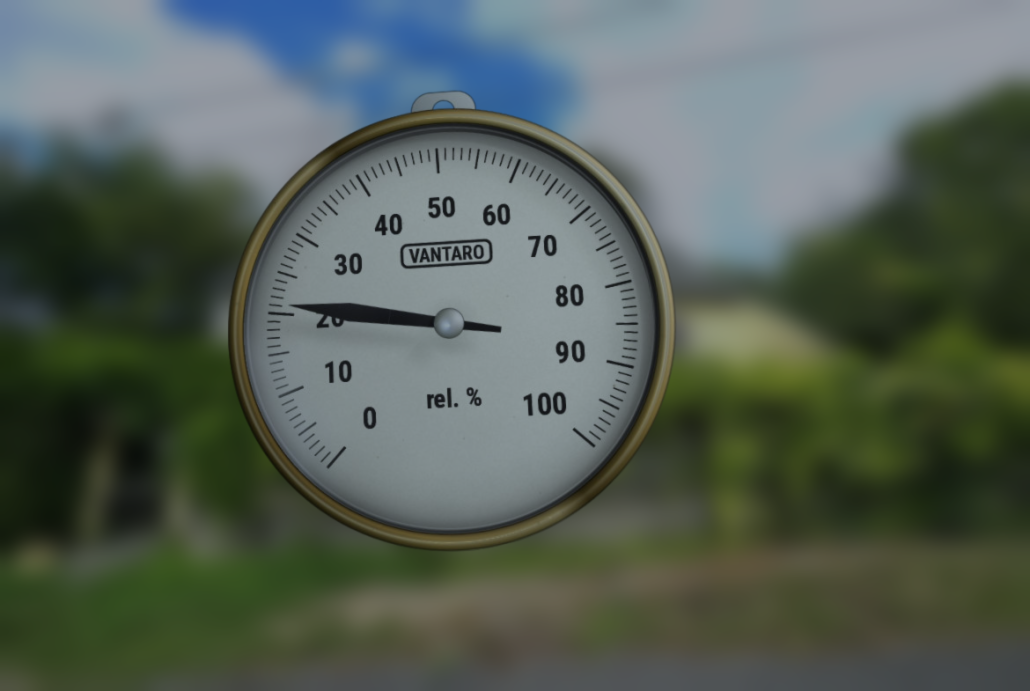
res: {"value": 21, "unit": "%"}
